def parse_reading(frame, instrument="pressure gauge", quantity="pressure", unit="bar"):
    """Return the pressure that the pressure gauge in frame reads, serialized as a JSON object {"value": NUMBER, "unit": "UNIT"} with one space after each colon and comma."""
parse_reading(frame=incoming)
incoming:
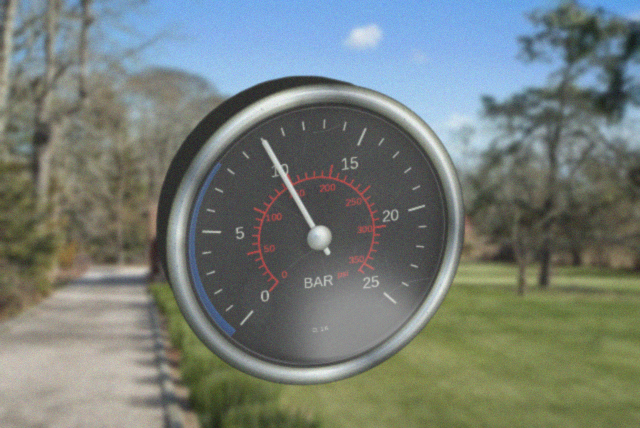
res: {"value": 10, "unit": "bar"}
